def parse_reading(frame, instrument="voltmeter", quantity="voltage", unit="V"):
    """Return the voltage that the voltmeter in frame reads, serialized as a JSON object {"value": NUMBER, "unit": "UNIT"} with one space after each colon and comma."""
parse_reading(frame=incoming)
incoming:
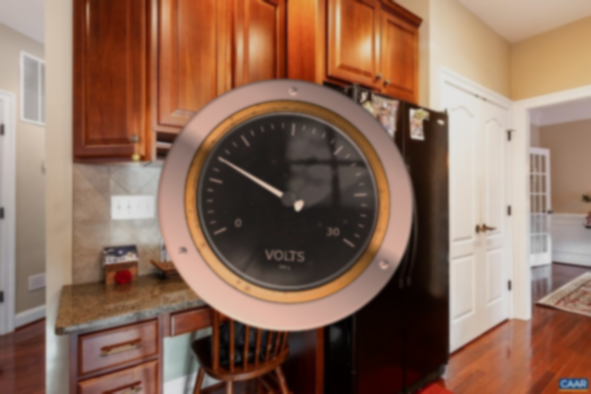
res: {"value": 7, "unit": "V"}
